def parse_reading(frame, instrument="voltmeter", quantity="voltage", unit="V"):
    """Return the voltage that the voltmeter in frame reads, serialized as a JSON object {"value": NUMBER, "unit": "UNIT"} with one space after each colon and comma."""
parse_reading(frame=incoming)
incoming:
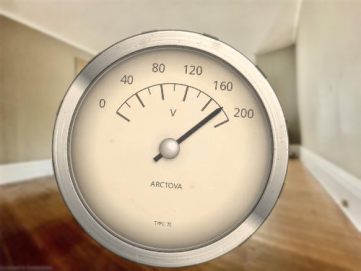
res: {"value": 180, "unit": "V"}
